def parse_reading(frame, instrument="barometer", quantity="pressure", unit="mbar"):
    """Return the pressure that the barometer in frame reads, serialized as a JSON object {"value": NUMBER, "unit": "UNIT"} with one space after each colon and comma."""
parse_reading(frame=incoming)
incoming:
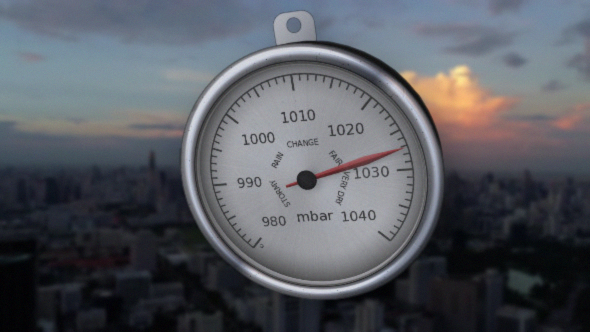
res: {"value": 1027, "unit": "mbar"}
